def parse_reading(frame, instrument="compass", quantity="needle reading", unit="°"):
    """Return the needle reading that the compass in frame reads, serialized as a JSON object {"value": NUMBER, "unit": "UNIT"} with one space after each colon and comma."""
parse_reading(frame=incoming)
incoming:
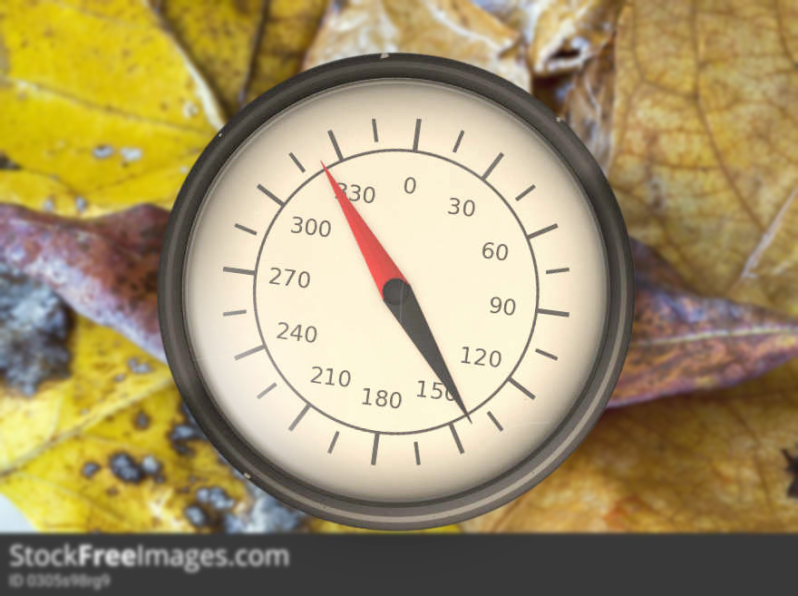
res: {"value": 322.5, "unit": "°"}
